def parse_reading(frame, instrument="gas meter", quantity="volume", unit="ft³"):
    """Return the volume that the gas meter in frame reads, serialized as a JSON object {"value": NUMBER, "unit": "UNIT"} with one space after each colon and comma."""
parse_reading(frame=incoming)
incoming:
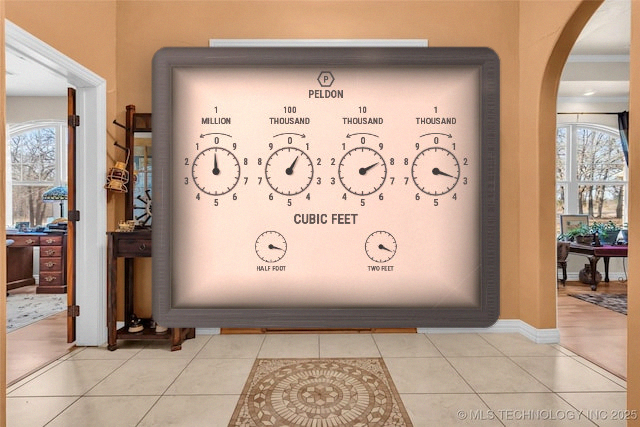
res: {"value": 8300, "unit": "ft³"}
